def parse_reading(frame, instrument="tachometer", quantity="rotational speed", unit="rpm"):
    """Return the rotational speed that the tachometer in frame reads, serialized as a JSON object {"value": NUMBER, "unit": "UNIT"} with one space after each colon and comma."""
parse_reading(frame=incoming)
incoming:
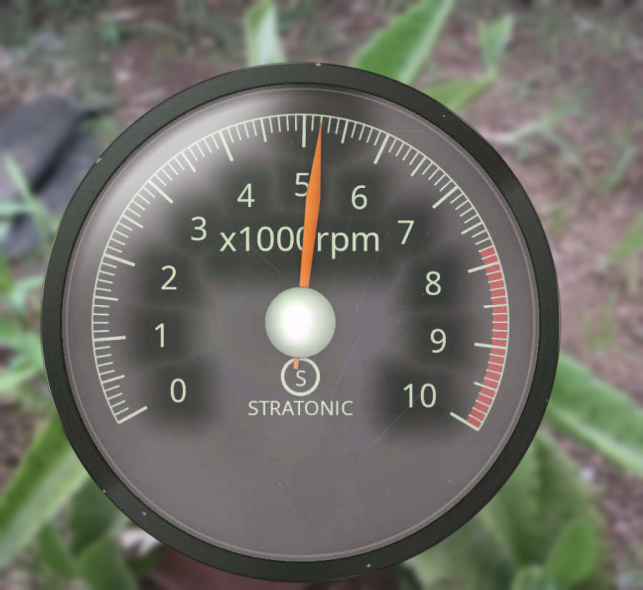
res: {"value": 5200, "unit": "rpm"}
